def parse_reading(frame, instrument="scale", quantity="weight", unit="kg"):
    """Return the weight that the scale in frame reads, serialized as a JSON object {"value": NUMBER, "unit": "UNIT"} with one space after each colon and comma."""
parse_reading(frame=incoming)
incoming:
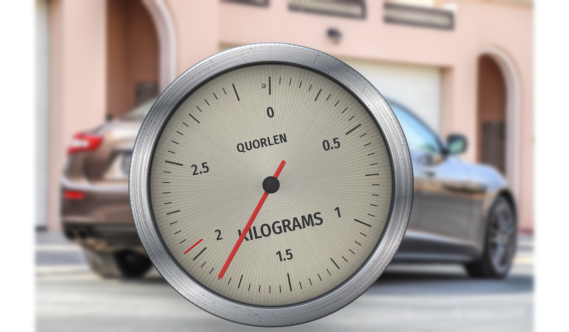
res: {"value": 1.85, "unit": "kg"}
